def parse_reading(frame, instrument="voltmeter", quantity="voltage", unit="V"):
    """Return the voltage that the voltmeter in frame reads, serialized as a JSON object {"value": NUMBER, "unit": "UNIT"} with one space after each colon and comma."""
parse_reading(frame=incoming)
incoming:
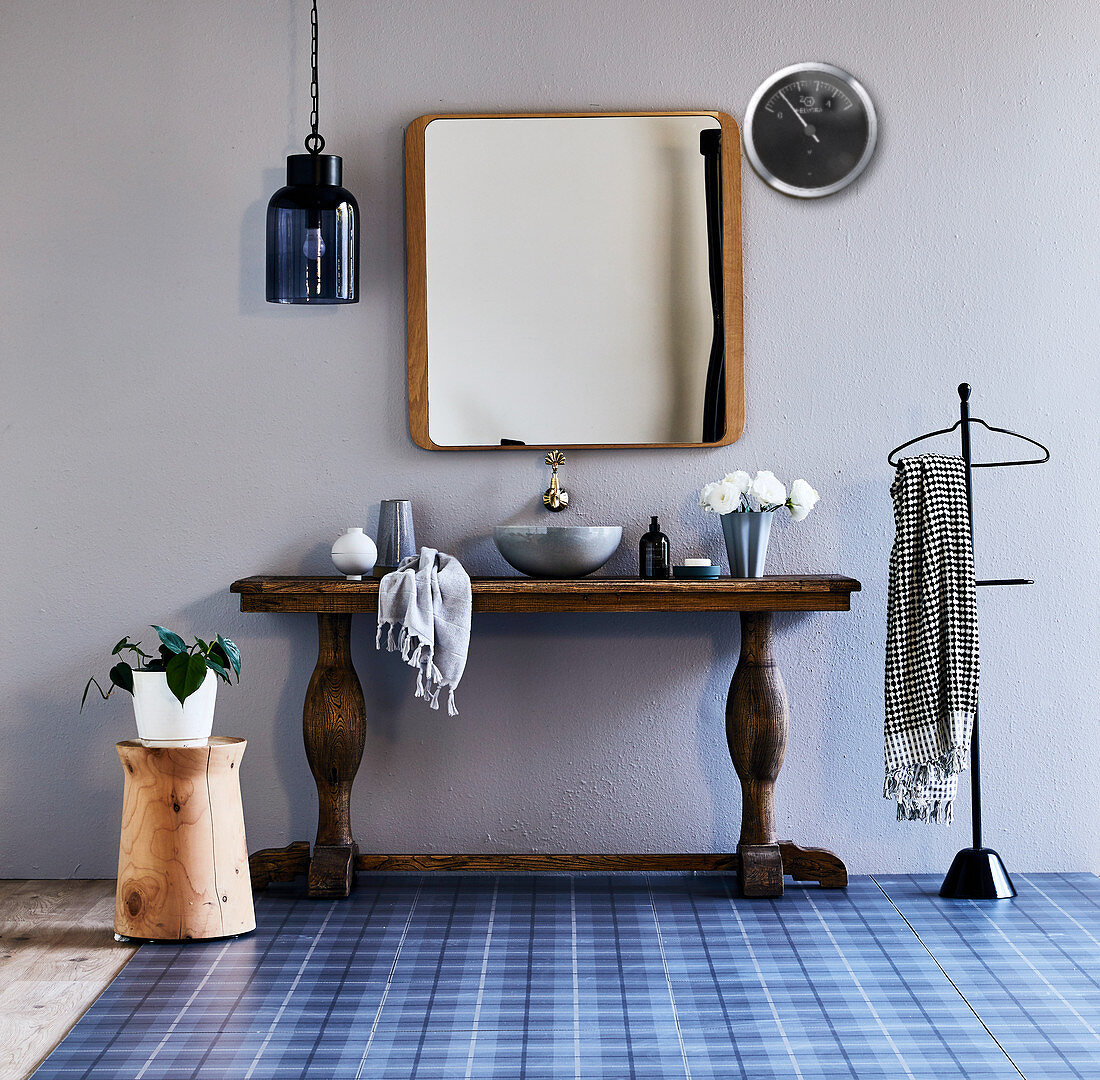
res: {"value": 1, "unit": "V"}
